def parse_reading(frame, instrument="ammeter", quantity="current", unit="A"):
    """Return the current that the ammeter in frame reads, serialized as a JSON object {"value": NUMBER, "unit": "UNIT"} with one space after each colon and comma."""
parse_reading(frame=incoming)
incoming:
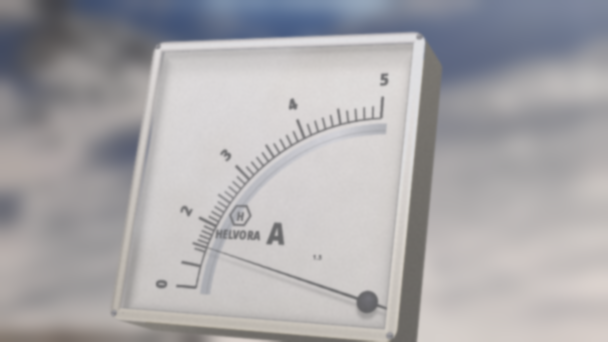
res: {"value": 1.5, "unit": "A"}
